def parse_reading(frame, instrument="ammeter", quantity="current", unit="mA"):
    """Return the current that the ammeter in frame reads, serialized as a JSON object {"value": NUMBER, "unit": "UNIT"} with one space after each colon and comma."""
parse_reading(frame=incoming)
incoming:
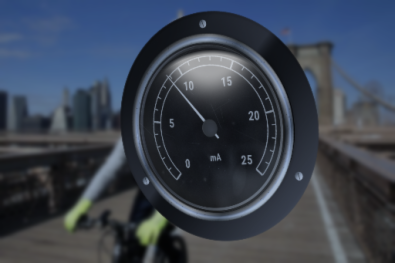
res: {"value": 9, "unit": "mA"}
